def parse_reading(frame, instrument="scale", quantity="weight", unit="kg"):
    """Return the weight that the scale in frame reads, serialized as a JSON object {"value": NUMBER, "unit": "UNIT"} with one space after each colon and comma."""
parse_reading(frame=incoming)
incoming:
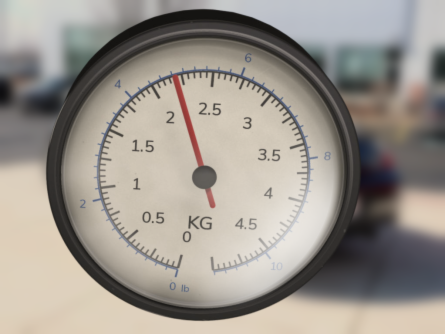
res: {"value": 2.2, "unit": "kg"}
